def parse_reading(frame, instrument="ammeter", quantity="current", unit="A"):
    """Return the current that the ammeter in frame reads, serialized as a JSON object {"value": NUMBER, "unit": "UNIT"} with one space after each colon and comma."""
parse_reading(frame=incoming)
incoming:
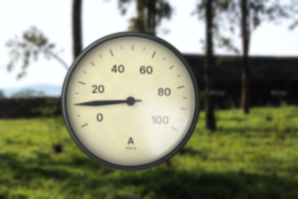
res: {"value": 10, "unit": "A"}
